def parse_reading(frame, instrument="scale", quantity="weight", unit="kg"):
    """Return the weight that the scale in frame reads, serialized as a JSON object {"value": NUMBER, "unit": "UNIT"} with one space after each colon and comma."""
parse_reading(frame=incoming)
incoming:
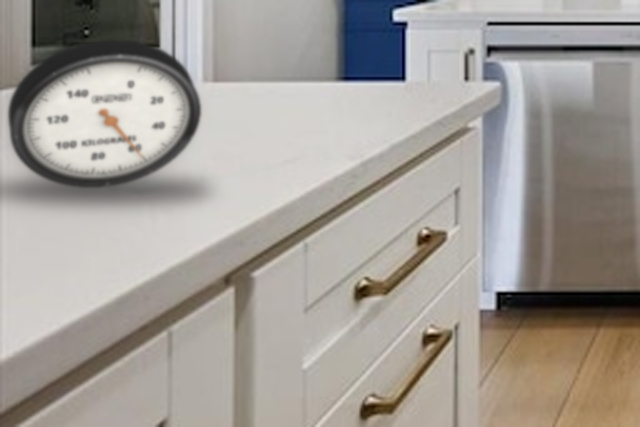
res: {"value": 60, "unit": "kg"}
